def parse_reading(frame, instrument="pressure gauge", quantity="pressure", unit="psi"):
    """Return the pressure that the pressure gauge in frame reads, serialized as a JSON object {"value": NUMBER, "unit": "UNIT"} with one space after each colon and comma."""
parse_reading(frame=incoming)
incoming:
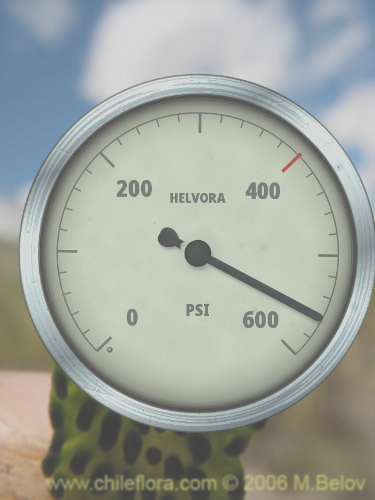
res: {"value": 560, "unit": "psi"}
